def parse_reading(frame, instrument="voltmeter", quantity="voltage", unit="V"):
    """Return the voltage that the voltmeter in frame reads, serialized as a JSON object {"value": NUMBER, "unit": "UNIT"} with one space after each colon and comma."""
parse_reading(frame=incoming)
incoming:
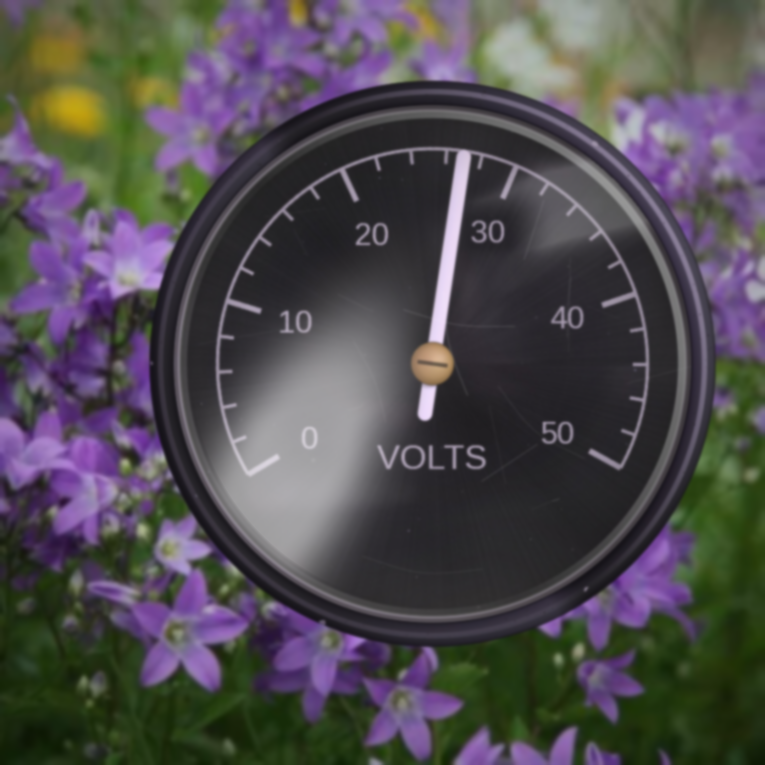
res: {"value": 27, "unit": "V"}
